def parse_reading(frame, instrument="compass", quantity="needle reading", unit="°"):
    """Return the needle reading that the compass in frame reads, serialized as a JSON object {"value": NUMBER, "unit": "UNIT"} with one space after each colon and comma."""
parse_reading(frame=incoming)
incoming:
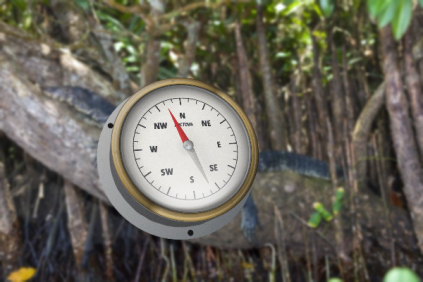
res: {"value": 340, "unit": "°"}
